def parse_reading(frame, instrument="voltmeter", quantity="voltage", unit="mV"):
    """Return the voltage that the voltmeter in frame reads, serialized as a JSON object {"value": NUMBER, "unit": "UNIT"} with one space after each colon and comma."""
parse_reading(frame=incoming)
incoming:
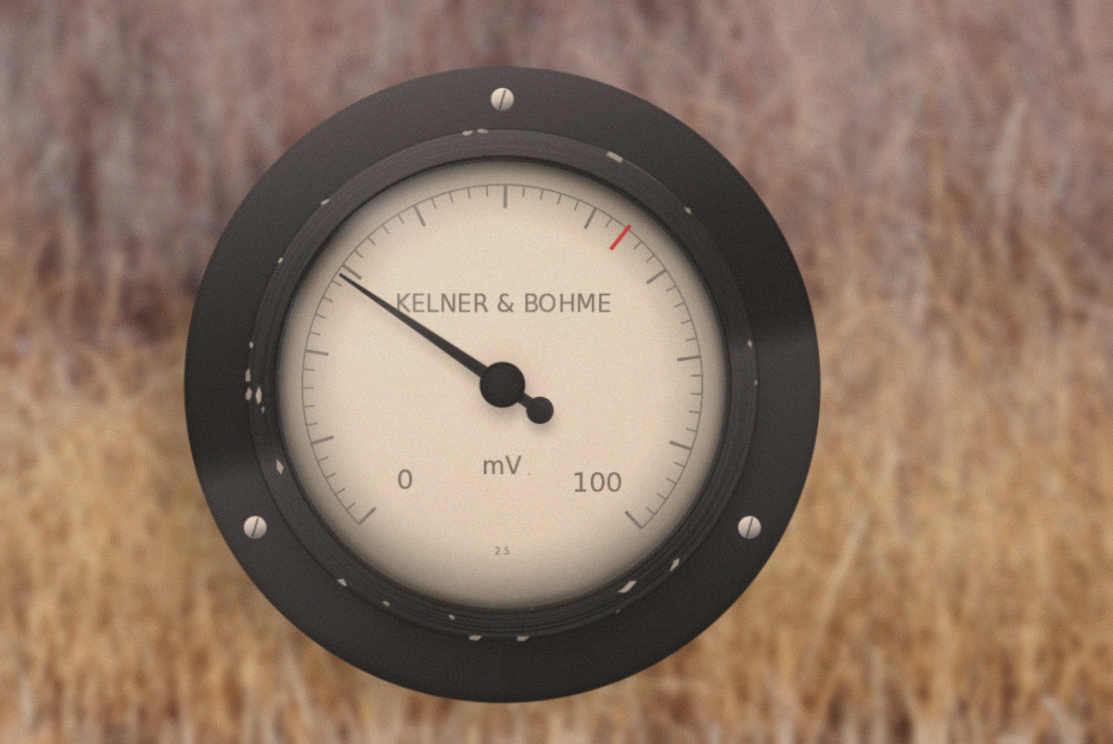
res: {"value": 29, "unit": "mV"}
